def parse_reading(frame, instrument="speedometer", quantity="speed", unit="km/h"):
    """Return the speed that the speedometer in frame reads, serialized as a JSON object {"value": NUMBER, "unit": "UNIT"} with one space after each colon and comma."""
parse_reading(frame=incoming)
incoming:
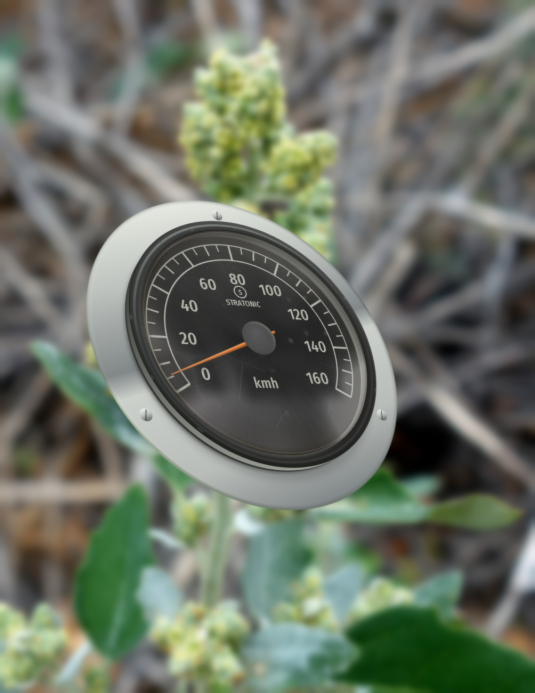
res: {"value": 5, "unit": "km/h"}
